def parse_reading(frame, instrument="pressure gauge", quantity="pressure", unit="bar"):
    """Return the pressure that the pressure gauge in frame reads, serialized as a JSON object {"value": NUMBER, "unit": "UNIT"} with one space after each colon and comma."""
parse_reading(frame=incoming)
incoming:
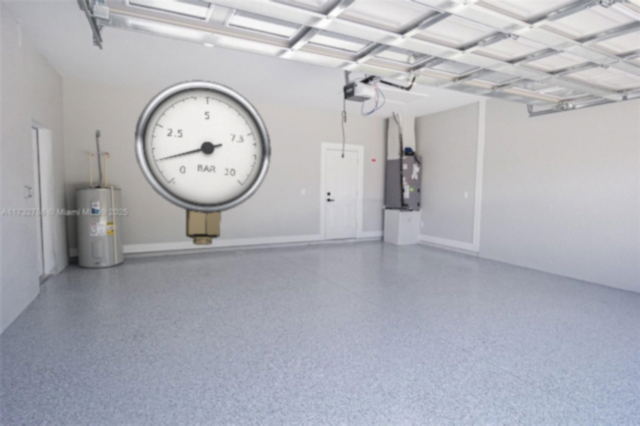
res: {"value": 1, "unit": "bar"}
